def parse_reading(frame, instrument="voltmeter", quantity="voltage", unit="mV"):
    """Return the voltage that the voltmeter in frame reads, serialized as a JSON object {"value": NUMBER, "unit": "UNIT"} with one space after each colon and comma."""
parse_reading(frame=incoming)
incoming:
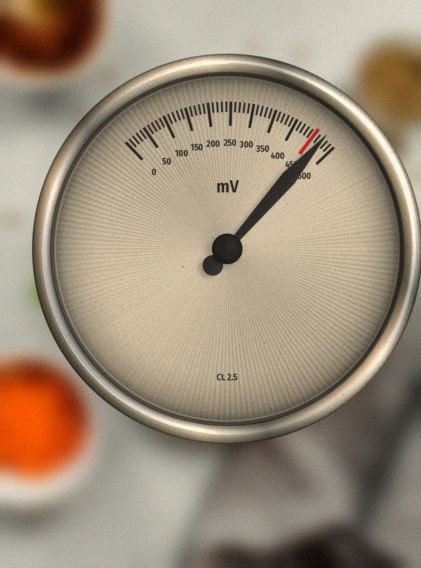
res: {"value": 470, "unit": "mV"}
